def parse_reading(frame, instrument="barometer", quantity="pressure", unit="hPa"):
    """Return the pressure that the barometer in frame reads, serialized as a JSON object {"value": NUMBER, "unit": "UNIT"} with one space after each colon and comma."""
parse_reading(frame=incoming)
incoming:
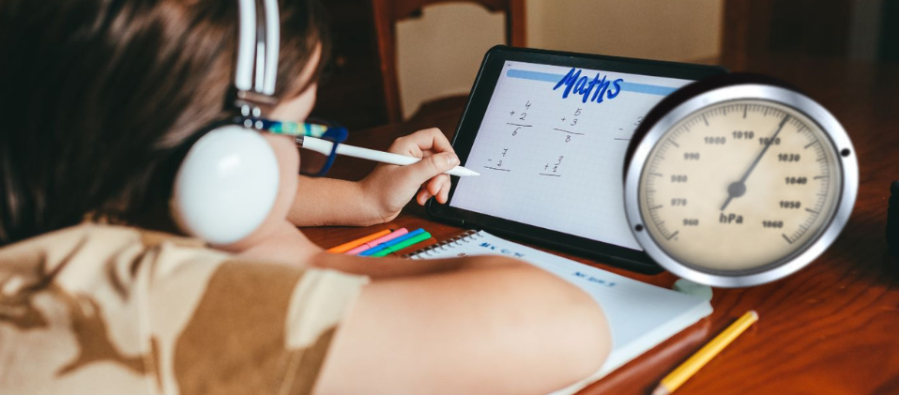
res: {"value": 1020, "unit": "hPa"}
